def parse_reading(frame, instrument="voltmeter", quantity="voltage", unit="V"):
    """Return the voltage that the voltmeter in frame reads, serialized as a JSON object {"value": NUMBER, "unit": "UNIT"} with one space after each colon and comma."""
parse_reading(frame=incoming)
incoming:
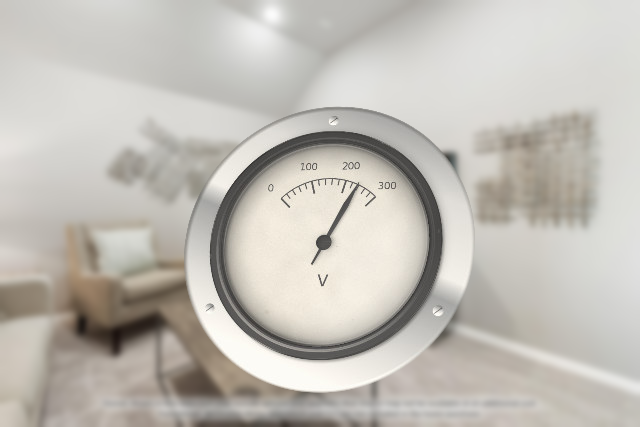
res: {"value": 240, "unit": "V"}
